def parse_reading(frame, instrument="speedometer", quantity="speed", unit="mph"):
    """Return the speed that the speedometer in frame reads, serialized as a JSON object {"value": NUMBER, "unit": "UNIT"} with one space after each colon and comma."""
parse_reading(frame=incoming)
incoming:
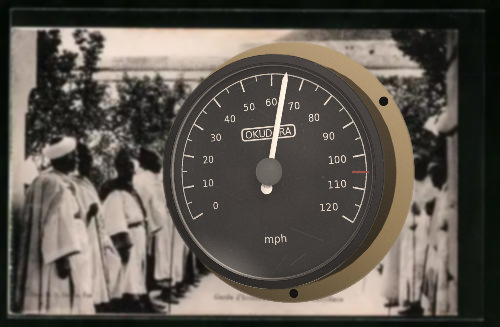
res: {"value": 65, "unit": "mph"}
